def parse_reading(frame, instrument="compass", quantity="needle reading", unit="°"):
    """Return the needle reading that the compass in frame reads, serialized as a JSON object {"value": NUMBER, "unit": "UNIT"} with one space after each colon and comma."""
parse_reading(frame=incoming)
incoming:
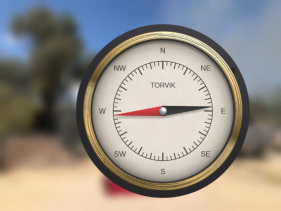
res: {"value": 265, "unit": "°"}
